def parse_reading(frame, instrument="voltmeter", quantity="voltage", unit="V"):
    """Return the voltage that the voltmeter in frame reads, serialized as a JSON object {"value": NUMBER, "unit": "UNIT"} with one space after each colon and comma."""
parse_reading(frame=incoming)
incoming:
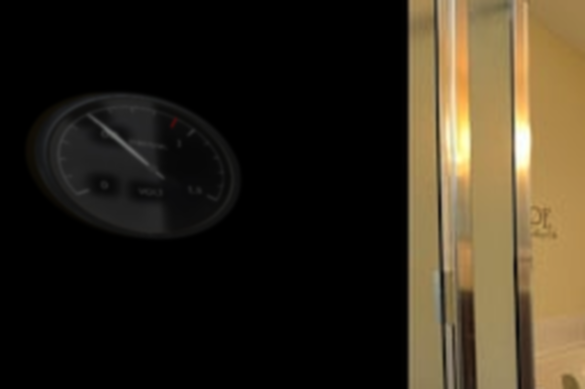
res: {"value": 0.5, "unit": "V"}
